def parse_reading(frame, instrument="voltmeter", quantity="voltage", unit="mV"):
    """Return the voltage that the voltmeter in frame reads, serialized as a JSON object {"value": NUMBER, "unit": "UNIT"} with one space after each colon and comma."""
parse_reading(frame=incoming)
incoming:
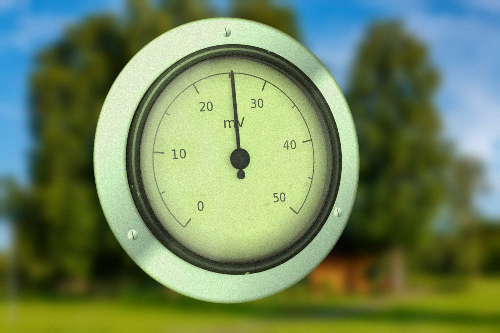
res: {"value": 25, "unit": "mV"}
